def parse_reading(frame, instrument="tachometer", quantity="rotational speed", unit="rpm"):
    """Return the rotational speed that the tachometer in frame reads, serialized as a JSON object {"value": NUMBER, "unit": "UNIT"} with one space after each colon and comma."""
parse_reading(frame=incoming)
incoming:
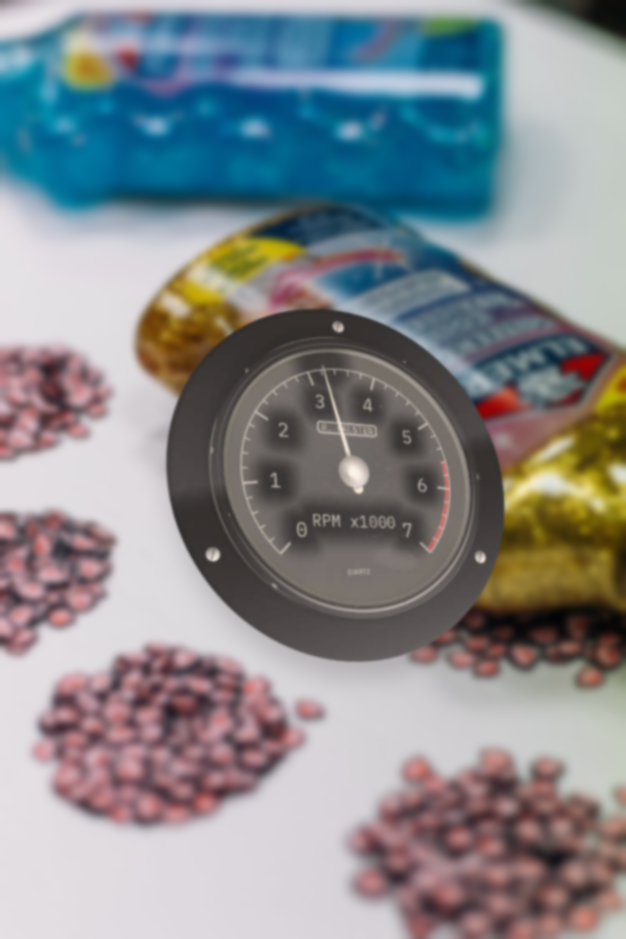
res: {"value": 3200, "unit": "rpm"}
